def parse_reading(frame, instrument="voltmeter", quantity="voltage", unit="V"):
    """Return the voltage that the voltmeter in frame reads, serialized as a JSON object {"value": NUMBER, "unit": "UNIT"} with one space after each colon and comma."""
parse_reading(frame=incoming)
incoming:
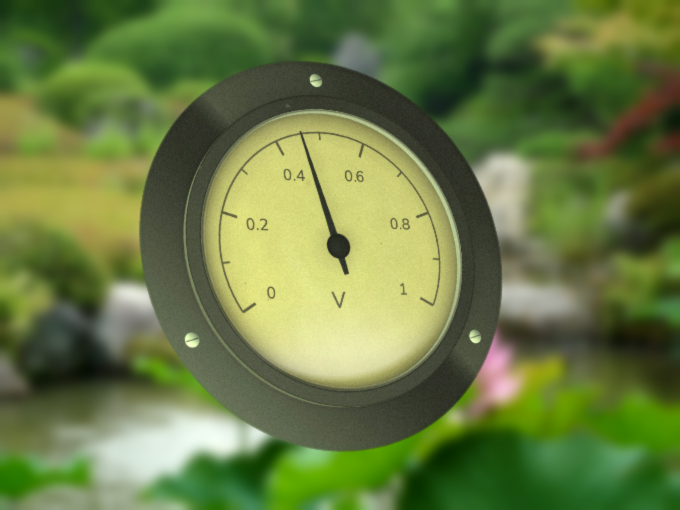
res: {"value": 0.45, "unit": "V"}
